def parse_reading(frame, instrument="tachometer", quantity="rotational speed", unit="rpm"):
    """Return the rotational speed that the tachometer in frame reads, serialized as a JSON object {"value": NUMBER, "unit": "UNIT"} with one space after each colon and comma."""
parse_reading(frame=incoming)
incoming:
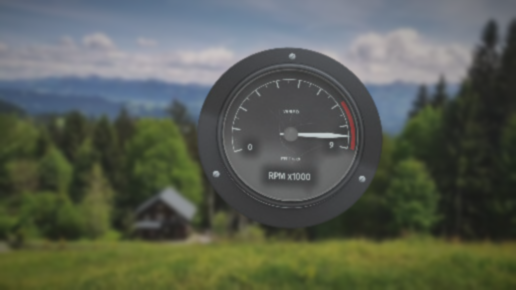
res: {"value": 8500, "unit": "rpm"}
